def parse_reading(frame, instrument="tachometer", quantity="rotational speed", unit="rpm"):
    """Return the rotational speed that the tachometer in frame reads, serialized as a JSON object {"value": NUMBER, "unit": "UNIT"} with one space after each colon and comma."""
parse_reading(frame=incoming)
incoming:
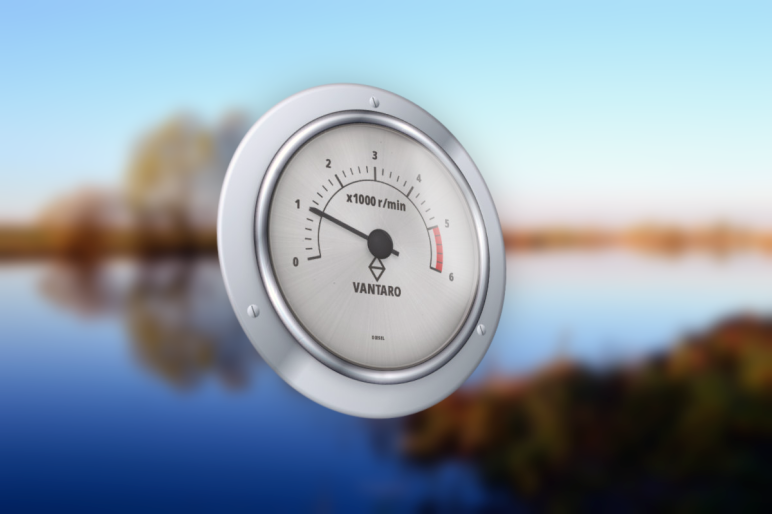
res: {"value": 1000, "unit": "rpm"}
